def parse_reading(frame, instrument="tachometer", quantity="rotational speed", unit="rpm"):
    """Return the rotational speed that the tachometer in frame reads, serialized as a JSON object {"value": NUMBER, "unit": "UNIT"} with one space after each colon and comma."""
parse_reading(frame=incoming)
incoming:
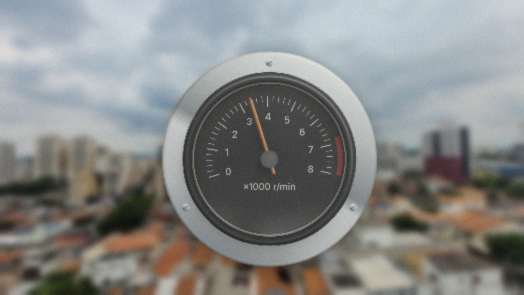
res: {"value": 3400, "unit": "rpm"}
